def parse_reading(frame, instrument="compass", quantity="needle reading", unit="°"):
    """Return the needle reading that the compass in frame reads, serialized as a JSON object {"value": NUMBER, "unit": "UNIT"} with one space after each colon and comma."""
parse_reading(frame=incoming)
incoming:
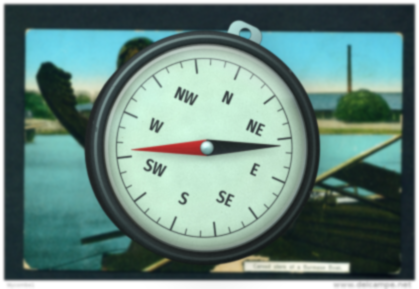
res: {"value": 245, "unit": "°"}
